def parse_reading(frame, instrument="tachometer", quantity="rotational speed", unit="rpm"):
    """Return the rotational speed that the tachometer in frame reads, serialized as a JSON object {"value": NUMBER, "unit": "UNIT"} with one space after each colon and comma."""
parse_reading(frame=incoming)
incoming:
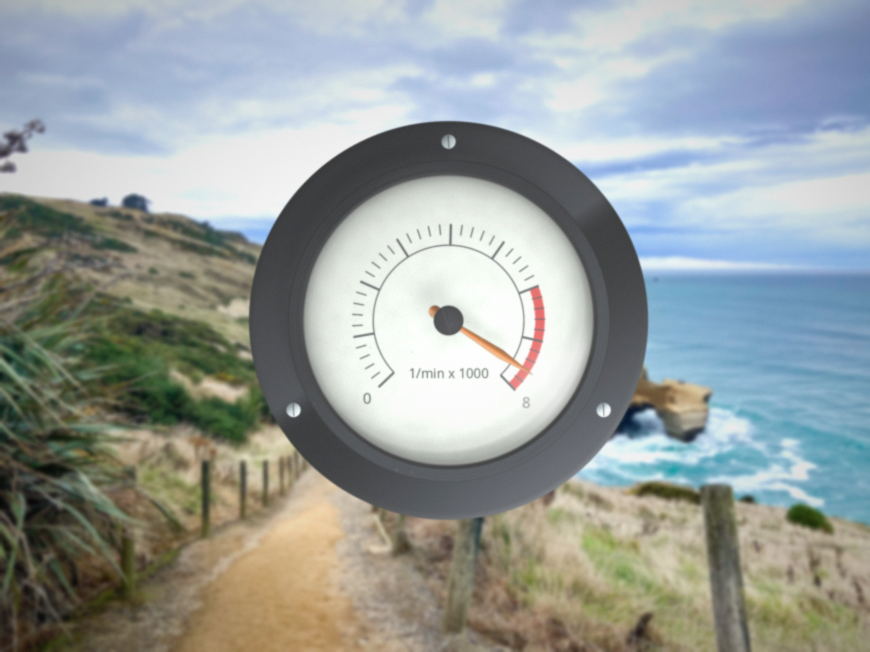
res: {"value": 7600, "unit": "rpm"}
